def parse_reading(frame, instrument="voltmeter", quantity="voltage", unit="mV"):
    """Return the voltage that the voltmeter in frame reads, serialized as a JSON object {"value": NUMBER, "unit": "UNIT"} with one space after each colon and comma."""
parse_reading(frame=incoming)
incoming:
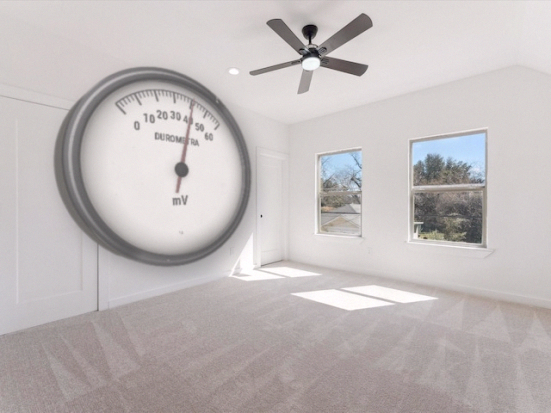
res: {"value": 40, "unit": "mV"}
